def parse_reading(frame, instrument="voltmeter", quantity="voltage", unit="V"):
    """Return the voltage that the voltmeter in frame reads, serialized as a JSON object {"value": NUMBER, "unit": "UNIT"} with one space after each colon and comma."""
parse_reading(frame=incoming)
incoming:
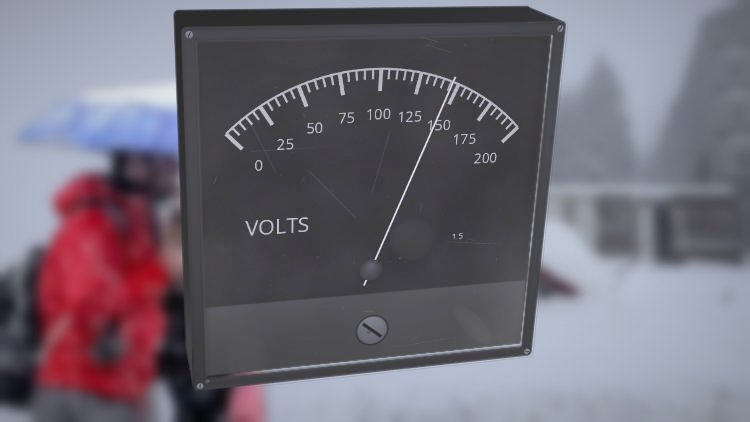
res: {"value": 145, "unit": "V"}
